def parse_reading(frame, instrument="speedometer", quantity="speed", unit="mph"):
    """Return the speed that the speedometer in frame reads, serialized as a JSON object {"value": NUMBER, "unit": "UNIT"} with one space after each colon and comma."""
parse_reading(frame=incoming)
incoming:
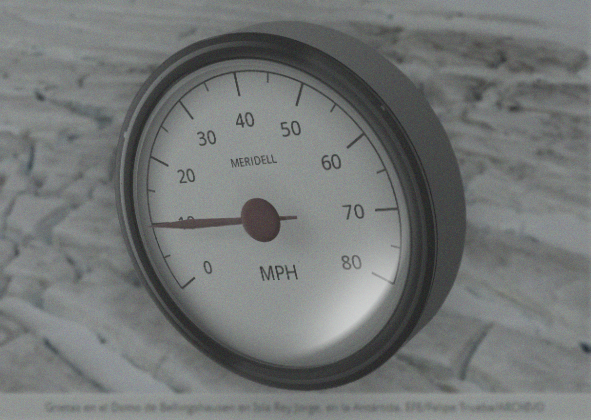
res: {"value": 10, "unit": "mph"}
